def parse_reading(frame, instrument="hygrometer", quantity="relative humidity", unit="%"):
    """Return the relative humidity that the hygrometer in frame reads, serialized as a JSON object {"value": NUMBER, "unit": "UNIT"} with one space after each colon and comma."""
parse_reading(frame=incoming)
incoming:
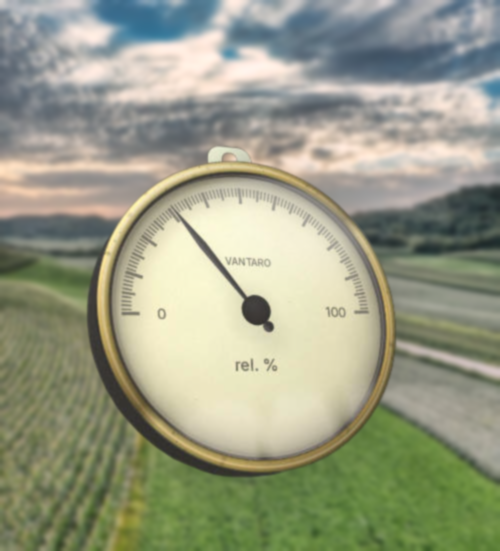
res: {"value": 30, "unit": "%"}
